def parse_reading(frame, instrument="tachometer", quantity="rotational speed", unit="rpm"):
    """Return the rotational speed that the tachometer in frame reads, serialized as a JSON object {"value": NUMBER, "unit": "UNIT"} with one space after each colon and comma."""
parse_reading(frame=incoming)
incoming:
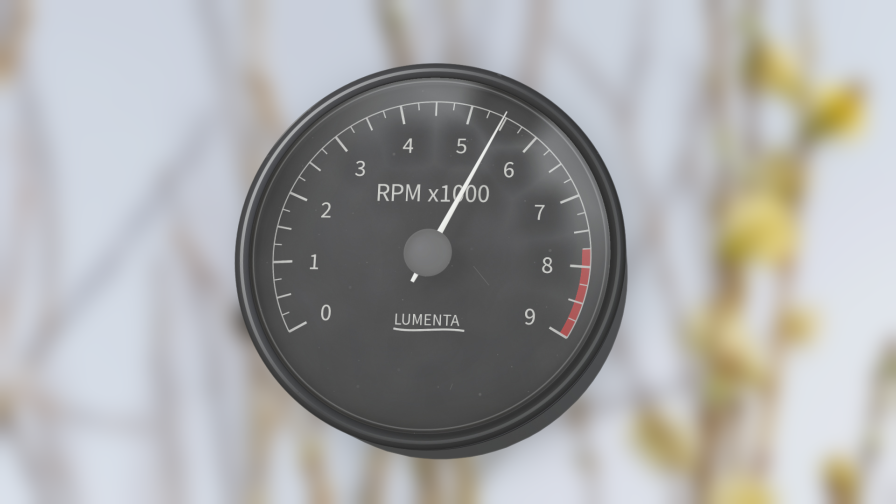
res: {"value": 5500, "unit": "rpm"}
